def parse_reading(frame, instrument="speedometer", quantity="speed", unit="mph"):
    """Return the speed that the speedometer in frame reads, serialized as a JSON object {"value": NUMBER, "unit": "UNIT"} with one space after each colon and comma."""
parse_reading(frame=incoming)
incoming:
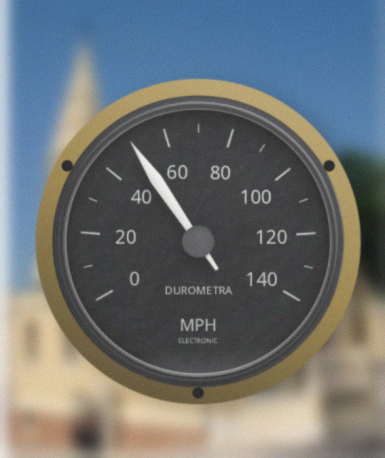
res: {"value": 50, "unit": "mph"}
